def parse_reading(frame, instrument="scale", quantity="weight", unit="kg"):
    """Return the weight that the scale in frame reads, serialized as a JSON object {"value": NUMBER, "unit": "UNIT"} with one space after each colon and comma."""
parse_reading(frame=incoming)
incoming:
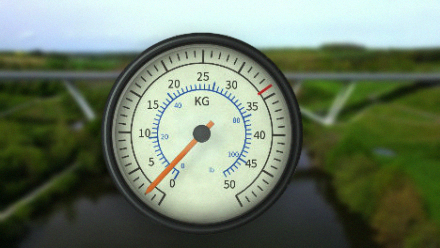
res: {"value": 2, "unit": "kg"}
